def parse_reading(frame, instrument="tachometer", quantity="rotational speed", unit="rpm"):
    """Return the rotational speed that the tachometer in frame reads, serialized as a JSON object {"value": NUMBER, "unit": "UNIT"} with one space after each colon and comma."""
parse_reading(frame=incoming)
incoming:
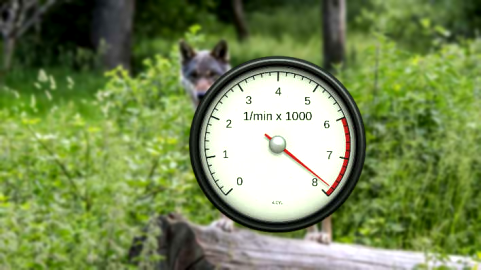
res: {"value": 7800, "unit": "rpm"}
